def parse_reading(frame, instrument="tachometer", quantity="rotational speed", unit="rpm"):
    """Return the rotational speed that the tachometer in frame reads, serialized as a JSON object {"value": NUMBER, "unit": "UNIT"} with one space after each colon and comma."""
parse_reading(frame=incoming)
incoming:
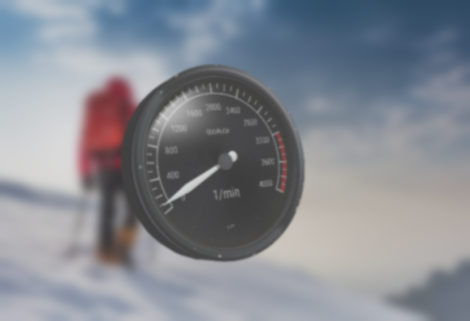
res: {"value": 100, "unit": "rpm"}
